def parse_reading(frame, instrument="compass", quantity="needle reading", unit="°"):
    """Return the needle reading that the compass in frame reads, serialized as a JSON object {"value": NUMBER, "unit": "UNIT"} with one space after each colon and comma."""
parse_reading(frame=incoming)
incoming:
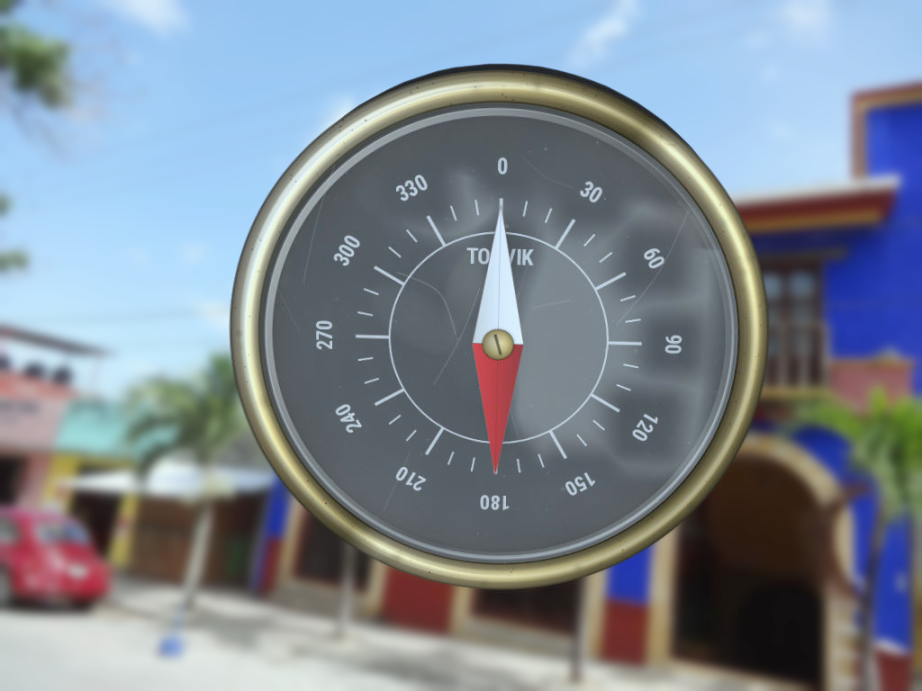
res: {"value": 180, "unit": "°"}
